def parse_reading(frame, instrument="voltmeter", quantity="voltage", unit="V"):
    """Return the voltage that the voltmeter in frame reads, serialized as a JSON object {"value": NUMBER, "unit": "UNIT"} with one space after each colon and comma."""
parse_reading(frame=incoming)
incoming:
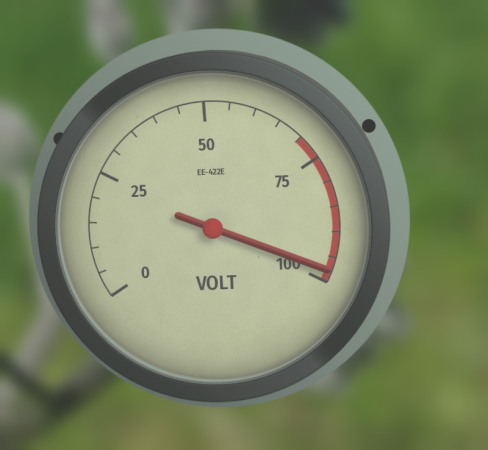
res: {"value": 97.5, "unit": "V"}
